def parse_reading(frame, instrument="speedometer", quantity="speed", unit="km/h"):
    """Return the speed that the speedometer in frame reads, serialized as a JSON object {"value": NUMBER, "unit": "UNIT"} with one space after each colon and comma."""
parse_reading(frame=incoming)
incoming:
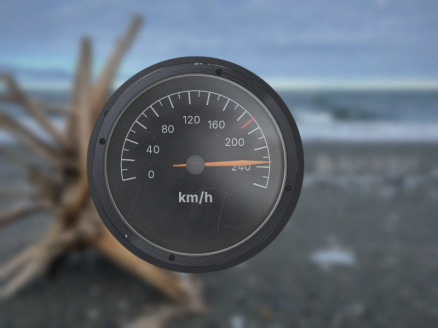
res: {"value": 235, "unit": "km/h"}
